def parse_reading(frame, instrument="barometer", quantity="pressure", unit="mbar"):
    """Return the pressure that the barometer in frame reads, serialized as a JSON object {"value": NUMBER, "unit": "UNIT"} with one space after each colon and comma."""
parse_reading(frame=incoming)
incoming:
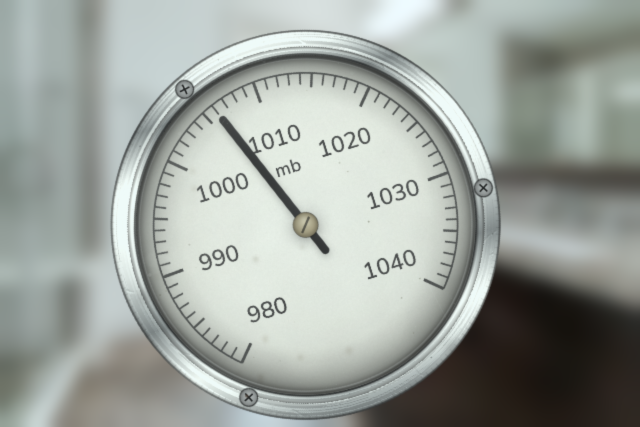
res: {"value": 1006, "unit": "mbar"}
